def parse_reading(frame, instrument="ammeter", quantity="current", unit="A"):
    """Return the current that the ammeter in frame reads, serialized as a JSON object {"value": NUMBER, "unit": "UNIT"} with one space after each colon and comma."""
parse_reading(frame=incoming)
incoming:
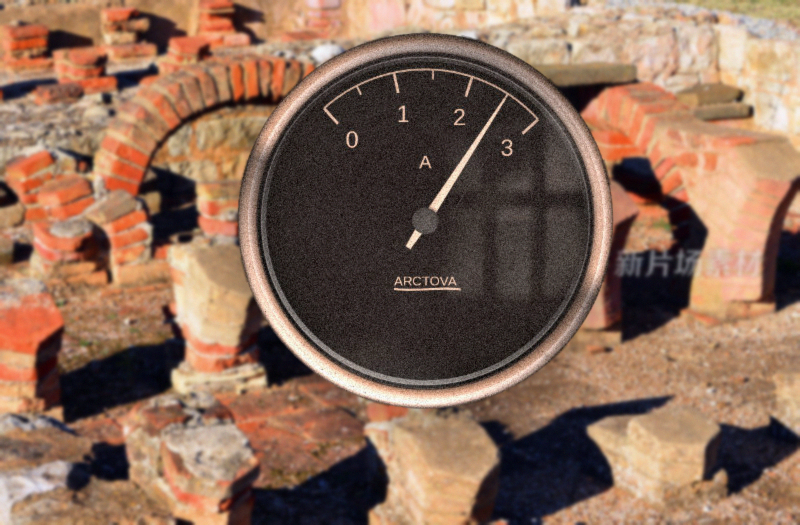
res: {"value": 2.5, "unit": "A"}
